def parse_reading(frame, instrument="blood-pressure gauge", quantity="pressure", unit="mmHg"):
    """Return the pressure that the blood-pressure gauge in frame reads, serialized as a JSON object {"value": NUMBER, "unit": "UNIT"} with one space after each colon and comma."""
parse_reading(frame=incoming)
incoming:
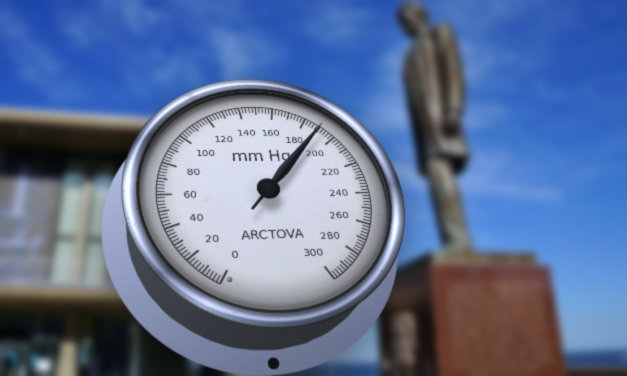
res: {"value": 190, "unit": "mmHg"}
